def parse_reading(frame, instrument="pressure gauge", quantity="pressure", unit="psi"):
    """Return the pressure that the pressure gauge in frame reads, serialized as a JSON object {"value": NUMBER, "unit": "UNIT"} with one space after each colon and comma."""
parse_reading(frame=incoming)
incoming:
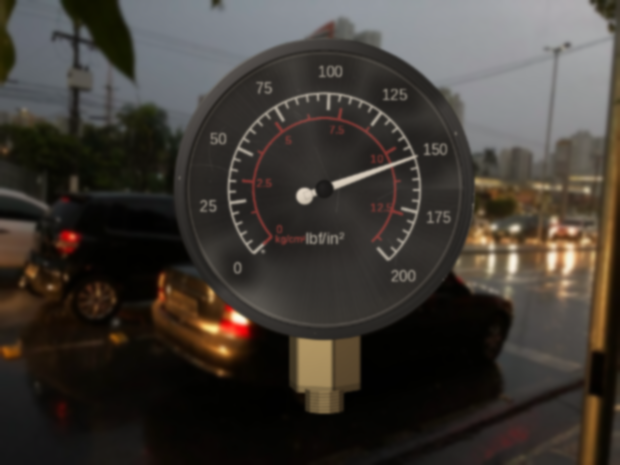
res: {"value": 150, "unit": "psi"}
